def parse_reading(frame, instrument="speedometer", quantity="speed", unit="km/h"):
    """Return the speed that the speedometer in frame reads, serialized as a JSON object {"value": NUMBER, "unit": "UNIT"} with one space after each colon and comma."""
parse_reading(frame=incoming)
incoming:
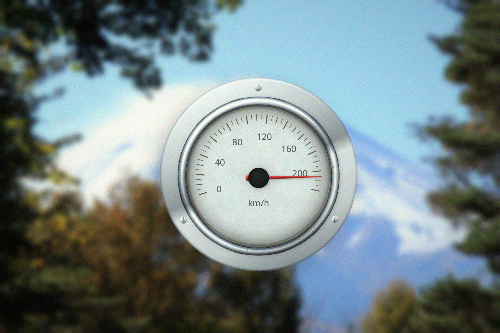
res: {"value": 205, "unit": "km/h"}
